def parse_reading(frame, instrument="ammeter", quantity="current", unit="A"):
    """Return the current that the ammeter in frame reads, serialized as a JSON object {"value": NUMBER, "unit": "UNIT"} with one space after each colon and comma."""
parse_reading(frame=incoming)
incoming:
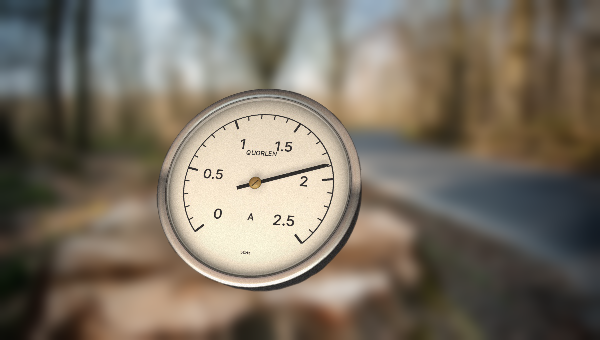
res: {"value": 1.9, "unit": "A"}
